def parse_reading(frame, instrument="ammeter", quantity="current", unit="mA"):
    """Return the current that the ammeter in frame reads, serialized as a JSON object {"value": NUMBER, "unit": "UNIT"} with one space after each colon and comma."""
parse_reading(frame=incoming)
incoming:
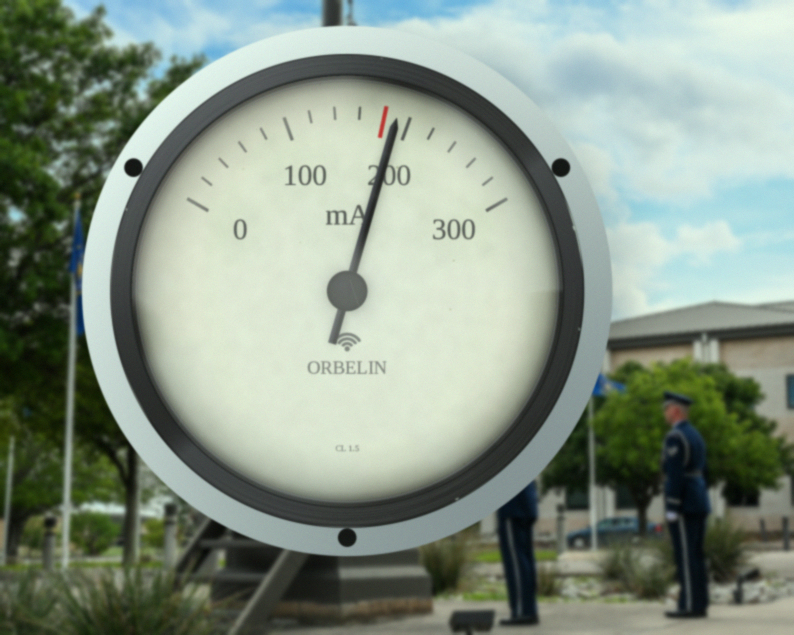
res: {"value": 190, "unit": "mA"}
